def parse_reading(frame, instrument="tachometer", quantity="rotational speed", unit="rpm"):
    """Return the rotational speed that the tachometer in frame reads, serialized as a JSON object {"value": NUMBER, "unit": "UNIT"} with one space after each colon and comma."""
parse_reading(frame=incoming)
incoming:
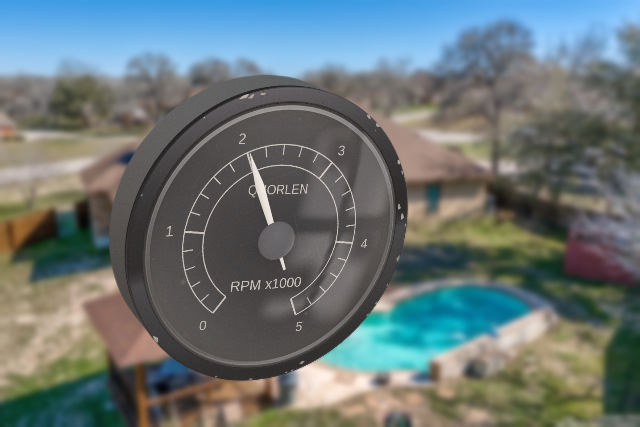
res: {"value": 2000, "unit": "rpm"}
